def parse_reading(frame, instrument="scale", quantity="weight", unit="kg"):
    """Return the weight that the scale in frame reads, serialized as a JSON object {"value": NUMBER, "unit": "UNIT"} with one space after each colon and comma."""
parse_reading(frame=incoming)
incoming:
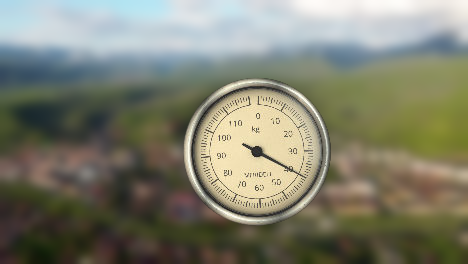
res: {"value": 40, "unit": "kg"}
